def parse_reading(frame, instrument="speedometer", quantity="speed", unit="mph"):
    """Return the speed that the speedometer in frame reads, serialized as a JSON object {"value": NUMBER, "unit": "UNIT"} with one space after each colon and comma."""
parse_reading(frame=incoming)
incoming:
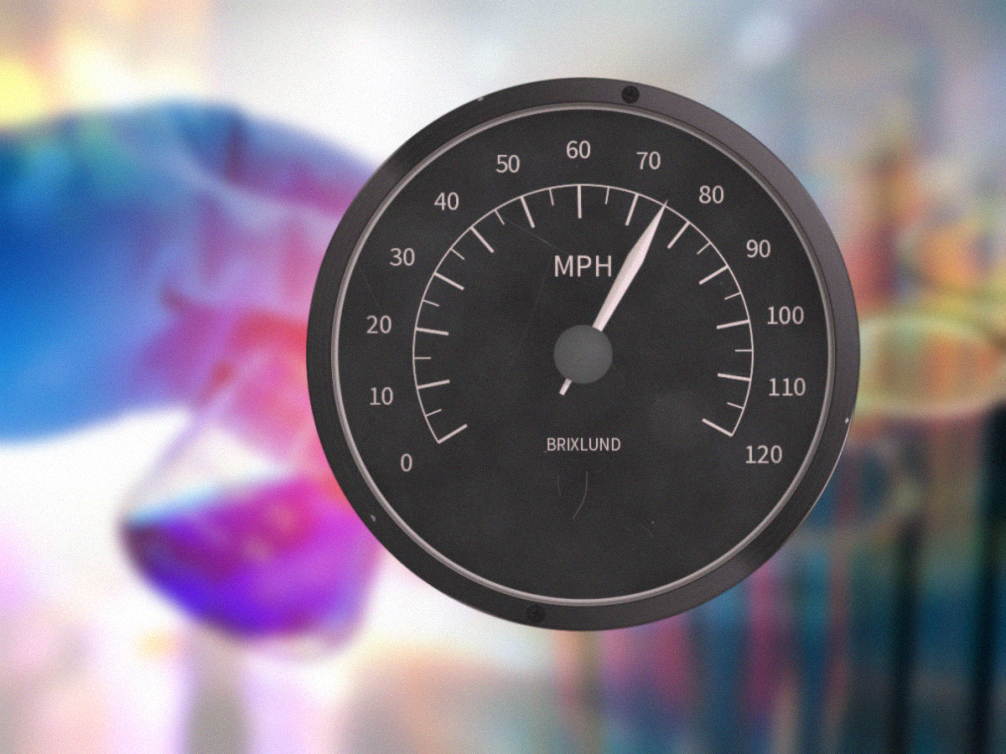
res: {"value": 75, "unit": "mph"}
